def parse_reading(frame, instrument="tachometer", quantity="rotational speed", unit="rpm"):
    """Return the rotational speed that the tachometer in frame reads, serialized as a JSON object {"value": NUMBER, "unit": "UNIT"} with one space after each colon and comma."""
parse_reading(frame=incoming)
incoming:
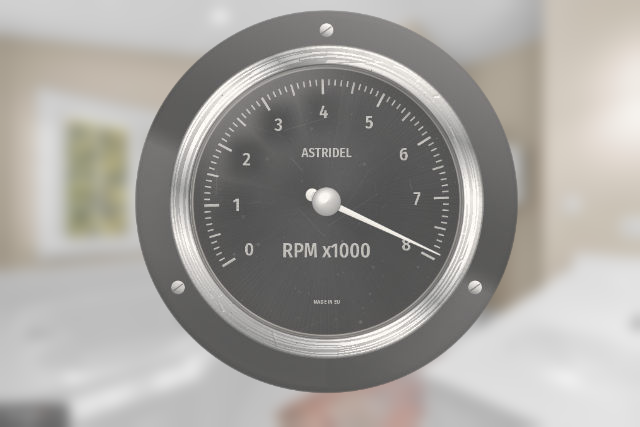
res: {"value": 7900, "unit": "rpm"}
